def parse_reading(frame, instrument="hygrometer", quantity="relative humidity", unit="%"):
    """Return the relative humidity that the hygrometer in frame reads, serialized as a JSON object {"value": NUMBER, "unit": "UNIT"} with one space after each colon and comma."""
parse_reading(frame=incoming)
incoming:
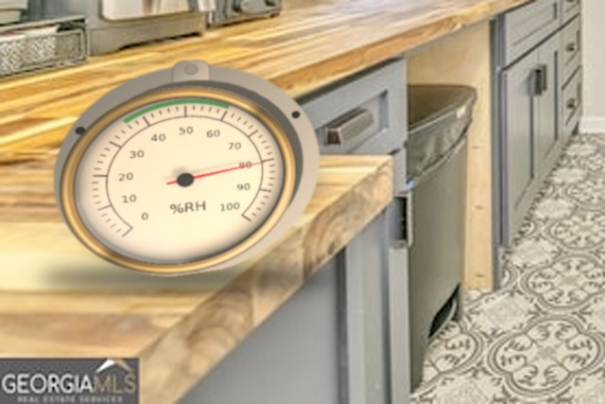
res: {"value": 80, "unit": "%"}
